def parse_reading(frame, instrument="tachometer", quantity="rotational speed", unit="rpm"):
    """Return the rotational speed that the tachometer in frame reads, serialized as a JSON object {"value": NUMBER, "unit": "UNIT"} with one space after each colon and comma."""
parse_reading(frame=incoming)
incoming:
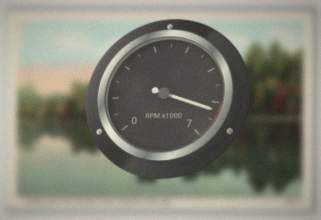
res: {"value": 6250, "unit": "rpm"}
